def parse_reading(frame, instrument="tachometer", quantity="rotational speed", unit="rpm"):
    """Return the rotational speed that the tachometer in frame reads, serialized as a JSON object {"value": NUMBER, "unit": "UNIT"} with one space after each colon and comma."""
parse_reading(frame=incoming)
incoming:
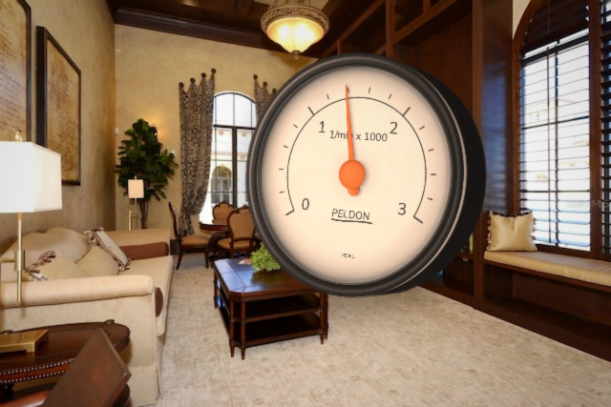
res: {"value": 1400, "unit": "rpm"}
